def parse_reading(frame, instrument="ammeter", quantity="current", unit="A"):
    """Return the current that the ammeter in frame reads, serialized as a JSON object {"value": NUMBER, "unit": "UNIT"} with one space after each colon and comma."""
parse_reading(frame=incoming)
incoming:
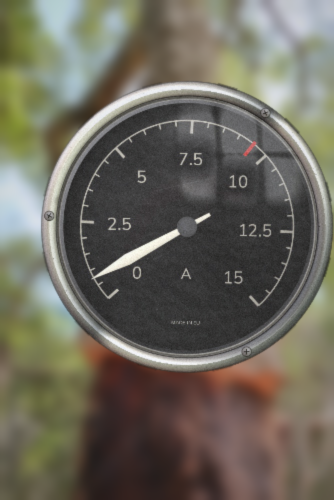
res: {"value": 0.75, "unit": "A"}
